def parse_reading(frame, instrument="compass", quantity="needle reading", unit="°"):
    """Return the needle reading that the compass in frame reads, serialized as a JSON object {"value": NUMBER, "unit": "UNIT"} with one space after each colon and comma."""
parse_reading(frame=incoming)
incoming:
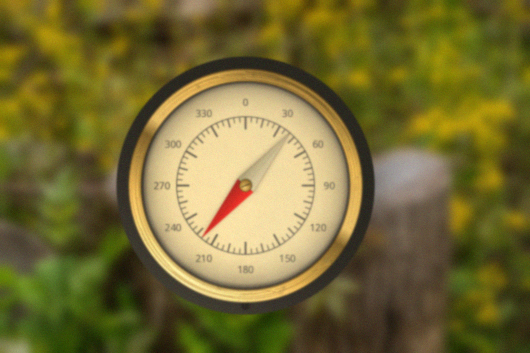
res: {"value": 220, "unit": "°"}
